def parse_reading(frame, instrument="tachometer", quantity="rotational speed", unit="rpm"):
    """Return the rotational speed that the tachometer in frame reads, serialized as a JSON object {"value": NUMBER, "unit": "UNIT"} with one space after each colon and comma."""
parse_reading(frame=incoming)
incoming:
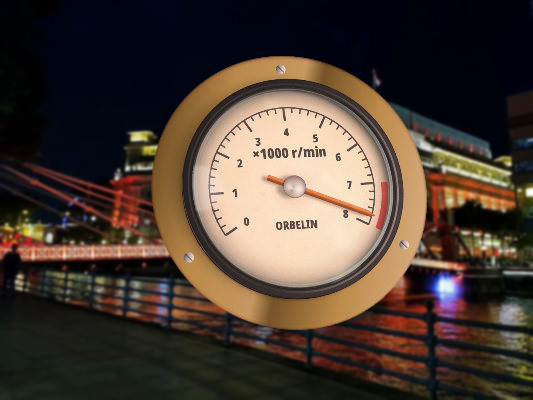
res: {"value": 7800, "unit": "rpm"}
